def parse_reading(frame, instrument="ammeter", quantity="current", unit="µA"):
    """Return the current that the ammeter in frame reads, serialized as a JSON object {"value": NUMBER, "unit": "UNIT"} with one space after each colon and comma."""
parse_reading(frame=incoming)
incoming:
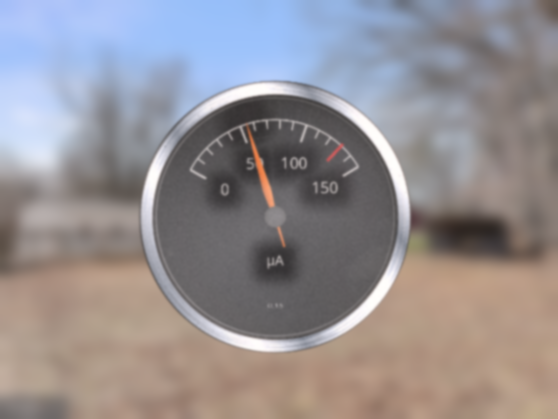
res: {"value": 55, "unit": "µA"}
